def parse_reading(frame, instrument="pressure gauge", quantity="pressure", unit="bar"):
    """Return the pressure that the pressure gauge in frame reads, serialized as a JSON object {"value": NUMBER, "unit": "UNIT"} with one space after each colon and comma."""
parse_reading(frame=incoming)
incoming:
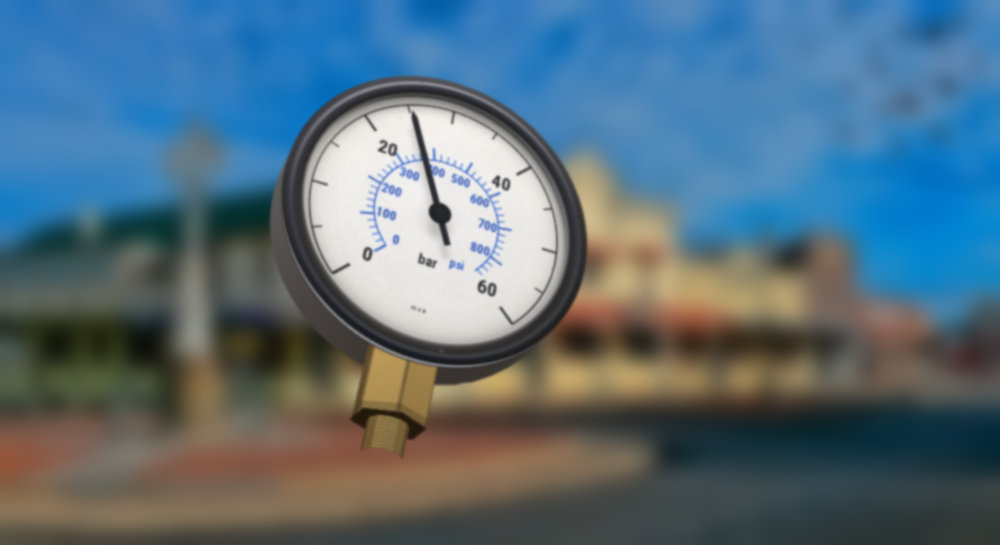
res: {"value": 25, "unit": "bar"}
